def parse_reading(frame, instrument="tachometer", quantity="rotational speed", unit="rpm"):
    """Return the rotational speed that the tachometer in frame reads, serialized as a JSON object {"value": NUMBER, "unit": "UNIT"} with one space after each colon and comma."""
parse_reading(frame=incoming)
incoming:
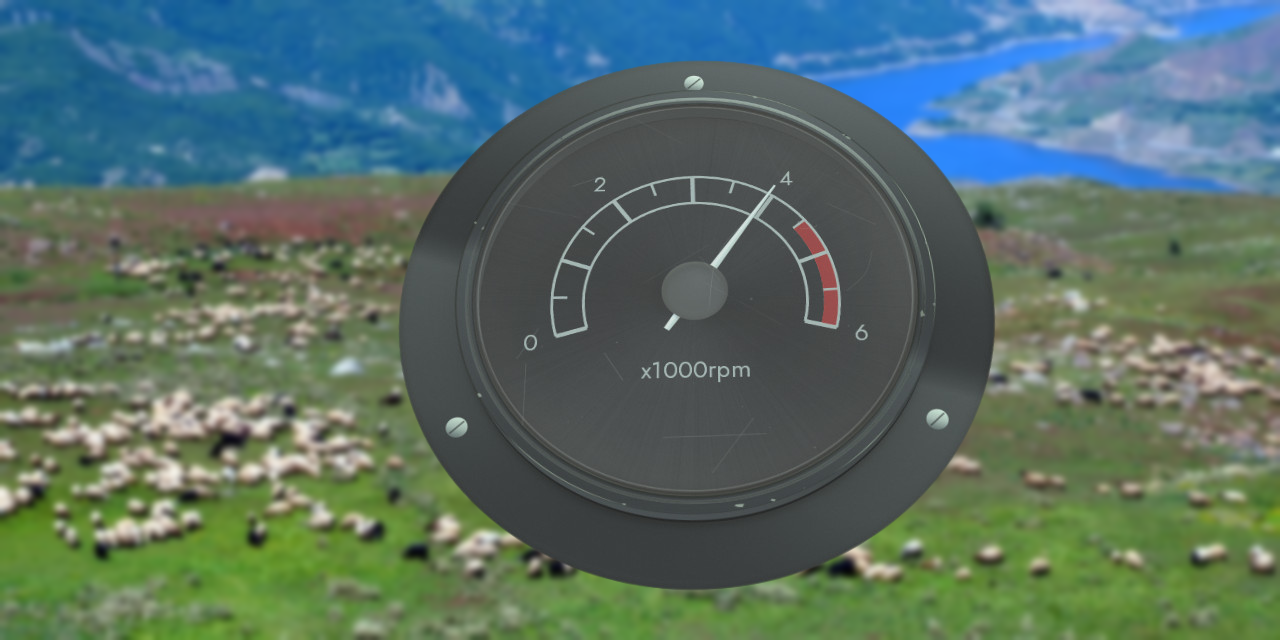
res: {"value": 4000, "unit": "rpm"}
